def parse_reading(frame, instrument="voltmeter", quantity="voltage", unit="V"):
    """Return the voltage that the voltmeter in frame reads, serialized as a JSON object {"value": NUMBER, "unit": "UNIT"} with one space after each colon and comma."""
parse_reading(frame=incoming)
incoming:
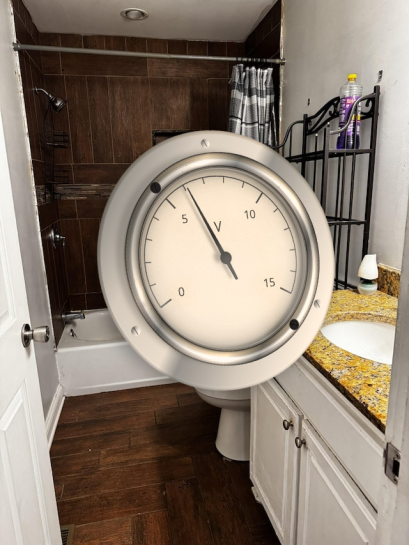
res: {"value": 6, "unit": "V"}
